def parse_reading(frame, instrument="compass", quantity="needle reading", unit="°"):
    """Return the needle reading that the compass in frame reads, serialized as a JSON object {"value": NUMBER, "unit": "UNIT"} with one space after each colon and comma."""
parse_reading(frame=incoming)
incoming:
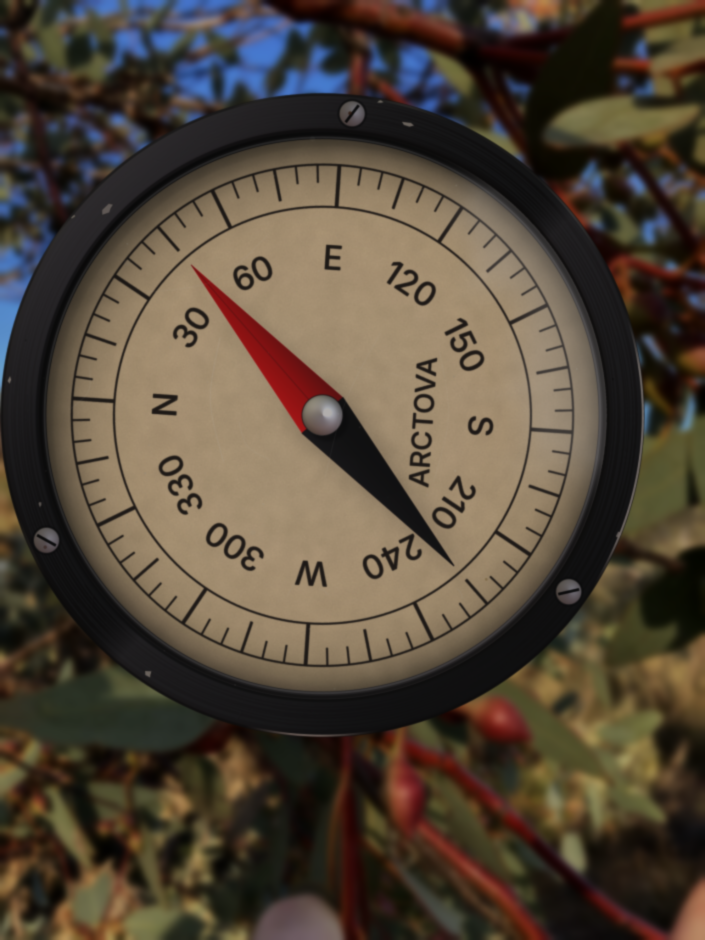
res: {"value": 45, "unit": "°"}
